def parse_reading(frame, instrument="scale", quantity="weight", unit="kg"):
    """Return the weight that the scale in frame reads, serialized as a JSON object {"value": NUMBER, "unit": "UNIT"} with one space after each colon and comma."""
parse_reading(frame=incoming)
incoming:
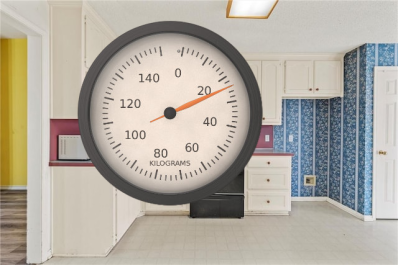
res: {"value": 24, "unit": "kg"}
